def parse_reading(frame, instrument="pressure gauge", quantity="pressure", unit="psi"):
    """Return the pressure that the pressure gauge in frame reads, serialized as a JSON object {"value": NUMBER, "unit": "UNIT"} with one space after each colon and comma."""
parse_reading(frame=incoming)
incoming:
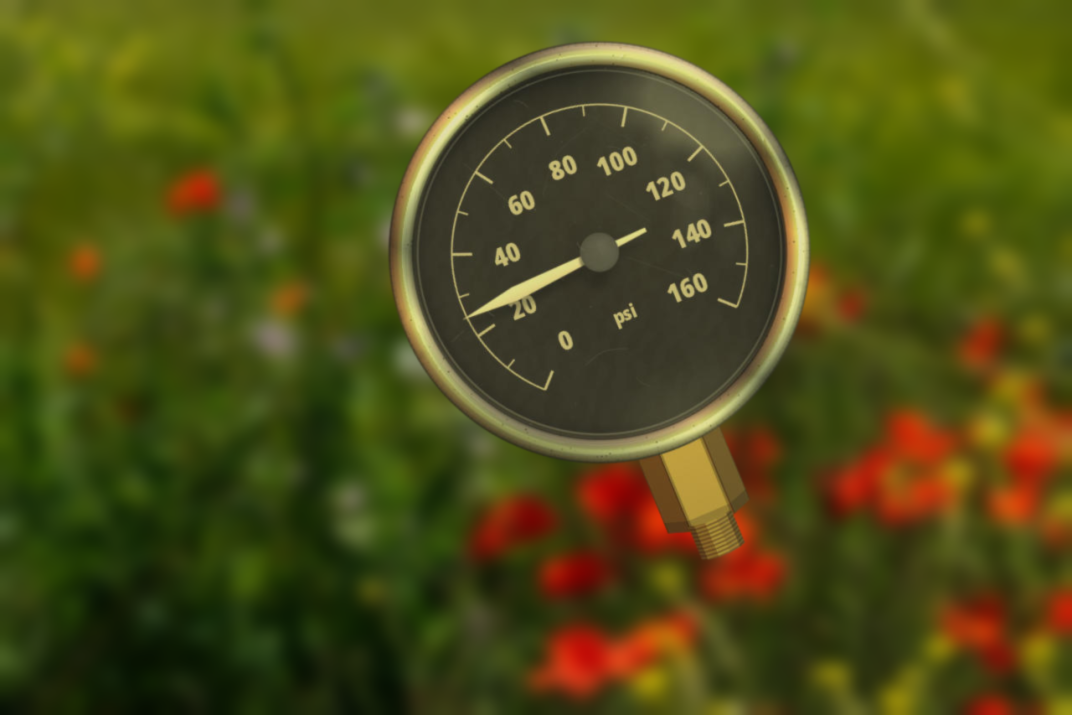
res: {"value": 25, "unit": "psi"}
